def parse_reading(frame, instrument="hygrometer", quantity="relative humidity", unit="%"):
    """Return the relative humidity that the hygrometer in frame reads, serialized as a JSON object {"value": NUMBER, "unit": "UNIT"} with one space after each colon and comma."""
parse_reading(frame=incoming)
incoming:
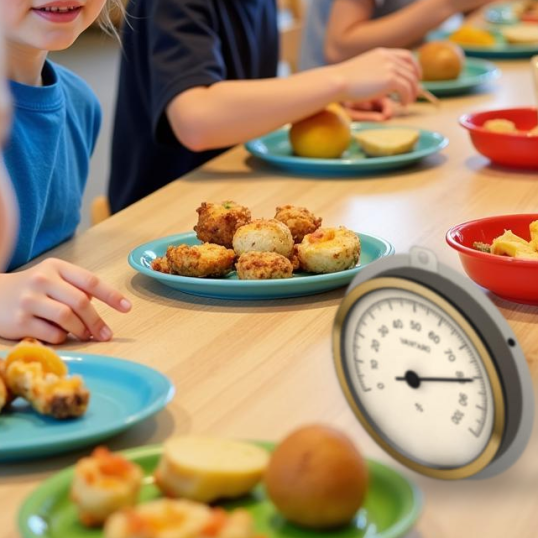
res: {"value": 80, "unit": "%"}
